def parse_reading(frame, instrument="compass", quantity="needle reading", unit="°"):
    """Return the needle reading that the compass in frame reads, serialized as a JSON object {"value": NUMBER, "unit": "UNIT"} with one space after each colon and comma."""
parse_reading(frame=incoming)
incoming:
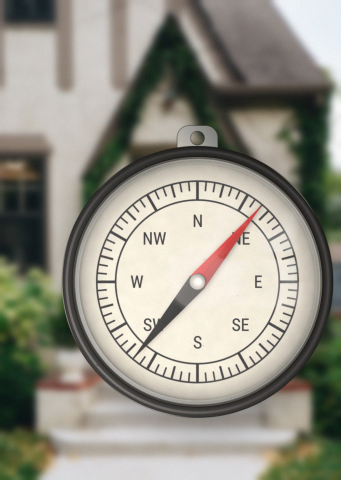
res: {"value": 40, "unit": "°"}
